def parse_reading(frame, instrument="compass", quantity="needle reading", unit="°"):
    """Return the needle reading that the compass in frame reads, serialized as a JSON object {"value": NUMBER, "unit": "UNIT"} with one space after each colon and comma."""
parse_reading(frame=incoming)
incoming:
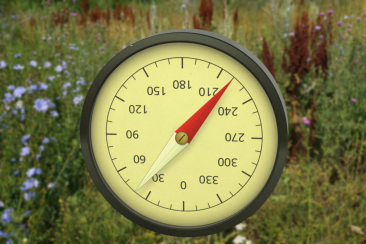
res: {"value": 220, "unit": "°"}
